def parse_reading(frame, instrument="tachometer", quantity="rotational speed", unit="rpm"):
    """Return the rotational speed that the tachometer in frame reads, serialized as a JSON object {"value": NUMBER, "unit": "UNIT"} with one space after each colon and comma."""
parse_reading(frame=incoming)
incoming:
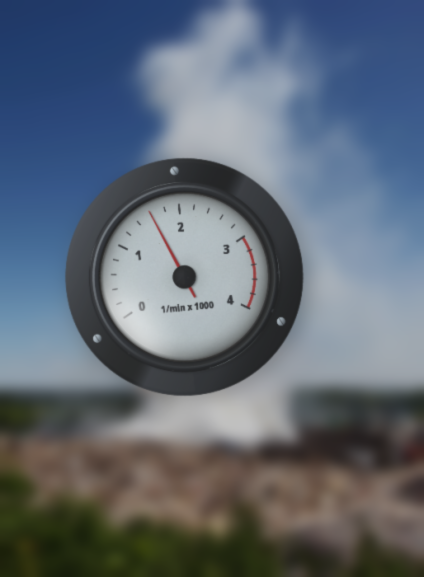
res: {"value": 1600, "unit": "rpm"}
